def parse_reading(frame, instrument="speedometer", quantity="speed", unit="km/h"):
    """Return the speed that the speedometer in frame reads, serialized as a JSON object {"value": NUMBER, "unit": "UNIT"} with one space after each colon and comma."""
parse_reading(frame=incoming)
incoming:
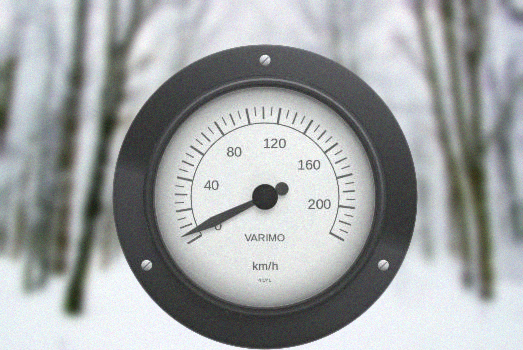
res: {"value": 5, "unit": "km/h"}
